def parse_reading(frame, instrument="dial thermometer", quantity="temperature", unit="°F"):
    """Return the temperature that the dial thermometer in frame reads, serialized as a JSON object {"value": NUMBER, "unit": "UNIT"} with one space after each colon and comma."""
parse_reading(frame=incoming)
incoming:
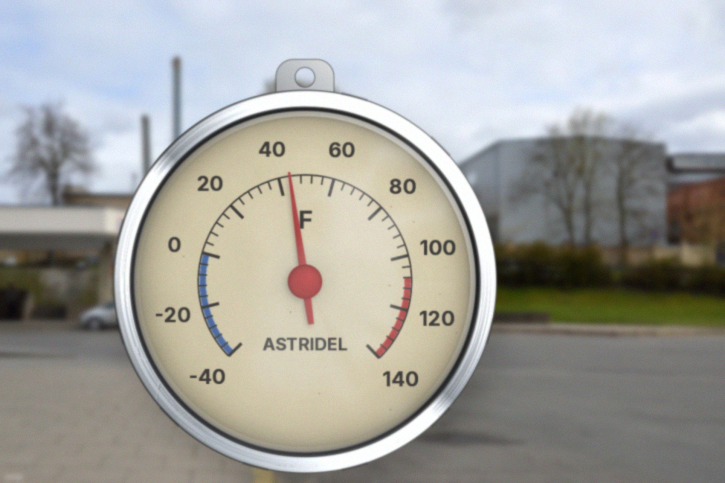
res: {"value": 44, "unit": "°F"}
